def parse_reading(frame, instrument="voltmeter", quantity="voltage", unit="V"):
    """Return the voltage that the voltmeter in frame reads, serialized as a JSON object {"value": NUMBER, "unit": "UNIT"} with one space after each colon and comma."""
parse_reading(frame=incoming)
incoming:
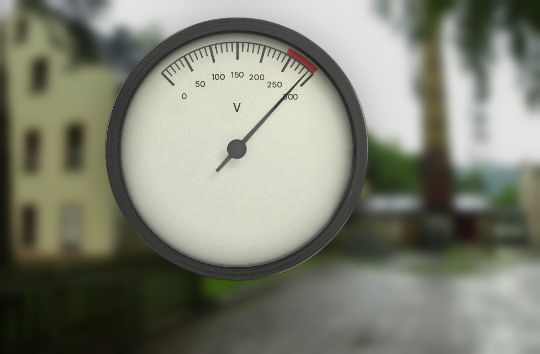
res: {"value": 290, "unit": "V"}
